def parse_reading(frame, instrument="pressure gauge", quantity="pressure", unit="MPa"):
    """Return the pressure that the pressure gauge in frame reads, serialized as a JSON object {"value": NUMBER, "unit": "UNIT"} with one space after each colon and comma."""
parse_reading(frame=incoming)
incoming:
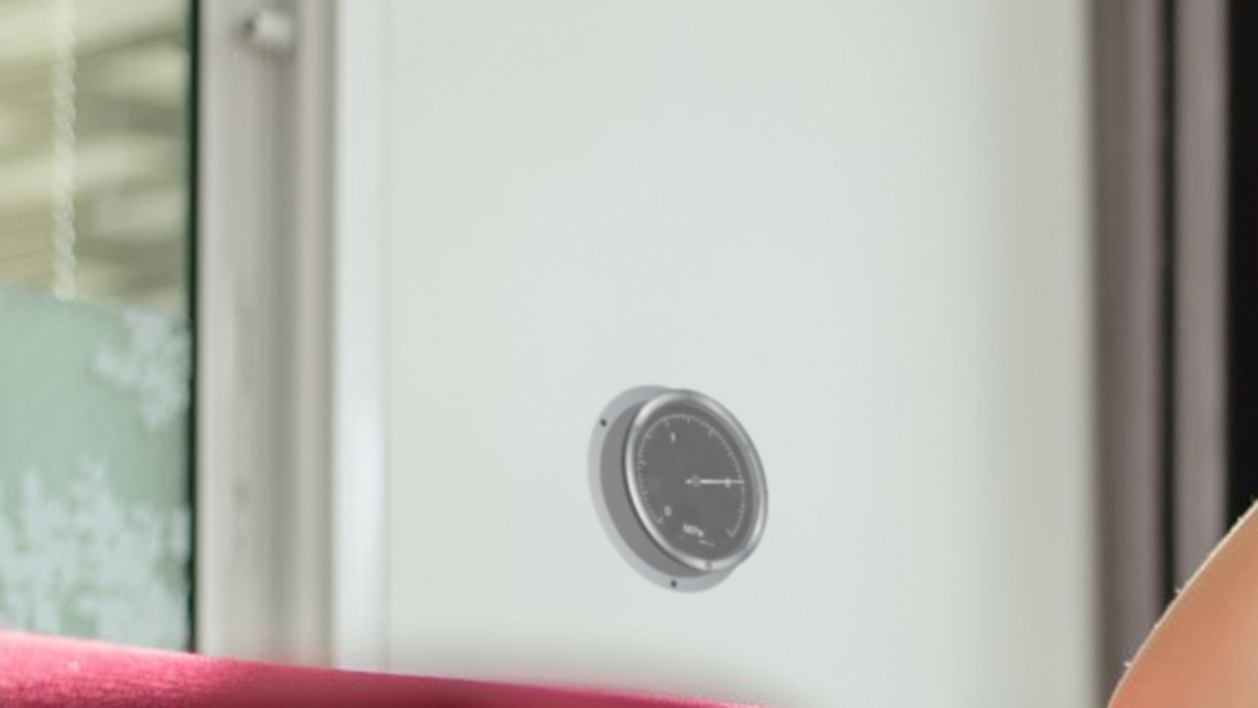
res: {"value": 2, "unit": "MPa"}
